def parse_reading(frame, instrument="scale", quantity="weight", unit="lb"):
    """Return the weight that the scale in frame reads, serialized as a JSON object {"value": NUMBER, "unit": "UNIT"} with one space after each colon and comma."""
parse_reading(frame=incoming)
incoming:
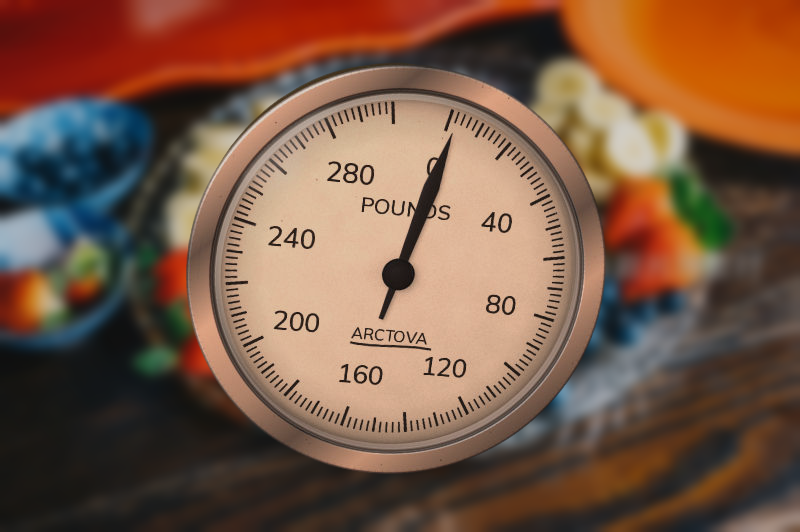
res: {"value": 2, "unit": "lb"}
